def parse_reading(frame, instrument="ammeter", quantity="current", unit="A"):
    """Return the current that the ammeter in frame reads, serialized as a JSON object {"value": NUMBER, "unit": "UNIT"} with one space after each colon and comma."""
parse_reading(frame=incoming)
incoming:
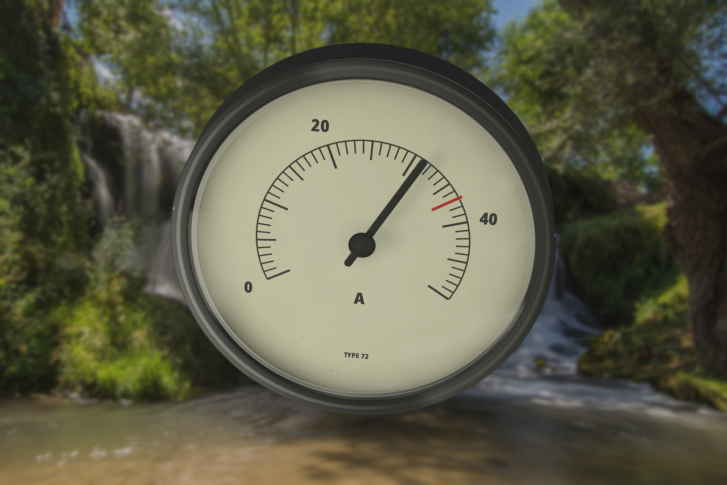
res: {"value": 31, "unit": "A"}
